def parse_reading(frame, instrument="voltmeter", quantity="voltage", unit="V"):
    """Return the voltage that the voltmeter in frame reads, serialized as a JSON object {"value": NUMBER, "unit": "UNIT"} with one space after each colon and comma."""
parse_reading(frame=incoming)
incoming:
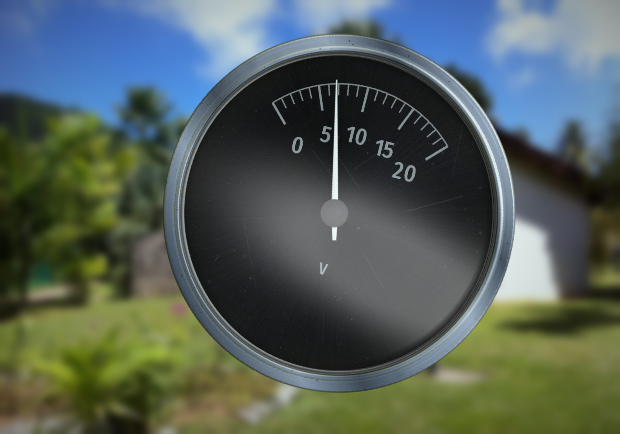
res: {"value": 7, "unit": "V"}
